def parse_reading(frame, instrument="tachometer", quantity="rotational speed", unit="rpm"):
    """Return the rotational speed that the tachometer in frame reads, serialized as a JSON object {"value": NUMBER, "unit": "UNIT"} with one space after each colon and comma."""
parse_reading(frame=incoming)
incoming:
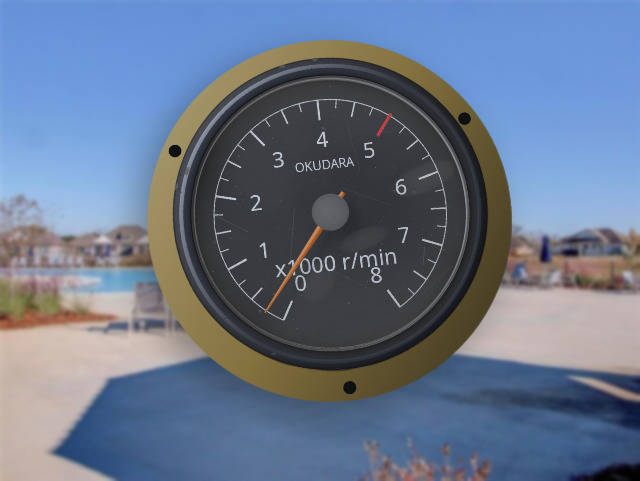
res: {"value": 250, "unit": "rpm"}
